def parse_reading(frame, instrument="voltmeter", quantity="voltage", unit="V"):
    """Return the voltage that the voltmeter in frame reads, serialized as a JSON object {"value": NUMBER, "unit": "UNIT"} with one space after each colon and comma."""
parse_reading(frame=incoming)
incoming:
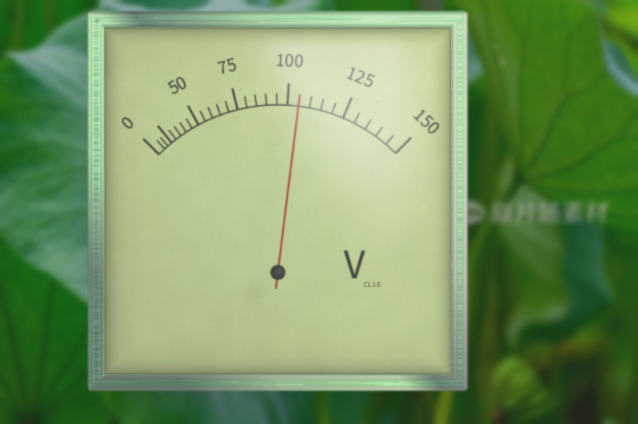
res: {"value": 105, "unit": "V"}
